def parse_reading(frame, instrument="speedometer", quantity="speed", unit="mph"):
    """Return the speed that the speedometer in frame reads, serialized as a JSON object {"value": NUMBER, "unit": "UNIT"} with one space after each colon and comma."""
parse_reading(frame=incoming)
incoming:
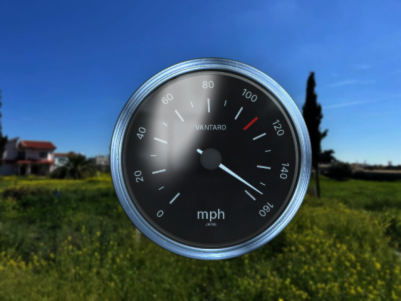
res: {"value": 155, "unit": "mph"}
